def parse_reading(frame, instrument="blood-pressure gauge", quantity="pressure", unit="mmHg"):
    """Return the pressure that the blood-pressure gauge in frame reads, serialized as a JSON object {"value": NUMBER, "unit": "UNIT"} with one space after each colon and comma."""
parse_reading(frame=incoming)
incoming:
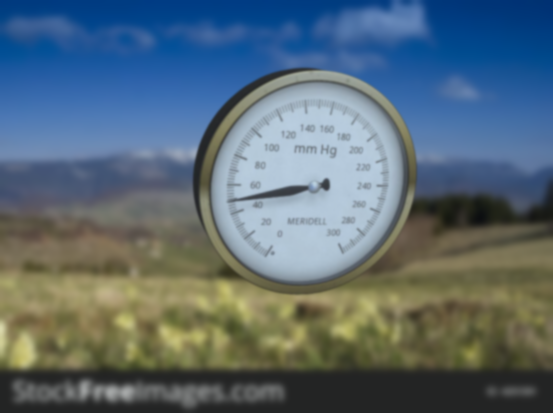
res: {"value": 50, "unit": "mmHg"}
